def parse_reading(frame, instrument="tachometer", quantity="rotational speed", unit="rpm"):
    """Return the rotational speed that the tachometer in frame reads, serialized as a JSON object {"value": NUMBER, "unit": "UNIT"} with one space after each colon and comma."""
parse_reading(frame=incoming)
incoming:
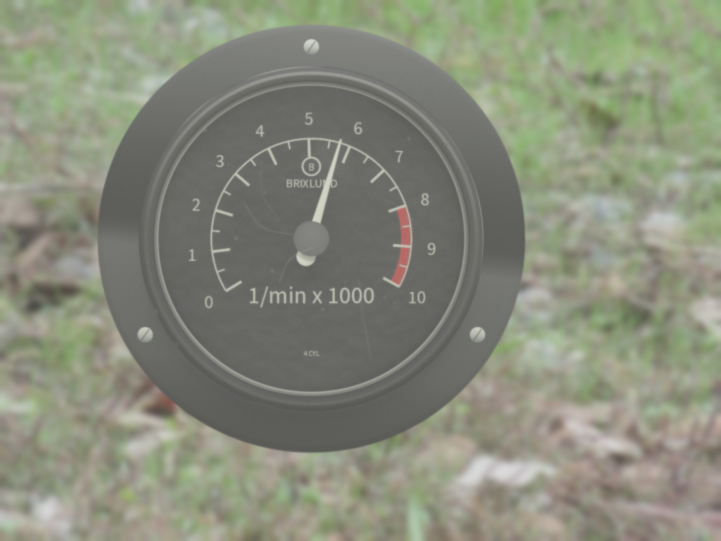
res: {"value": 5750, "unit": "rpm"}
